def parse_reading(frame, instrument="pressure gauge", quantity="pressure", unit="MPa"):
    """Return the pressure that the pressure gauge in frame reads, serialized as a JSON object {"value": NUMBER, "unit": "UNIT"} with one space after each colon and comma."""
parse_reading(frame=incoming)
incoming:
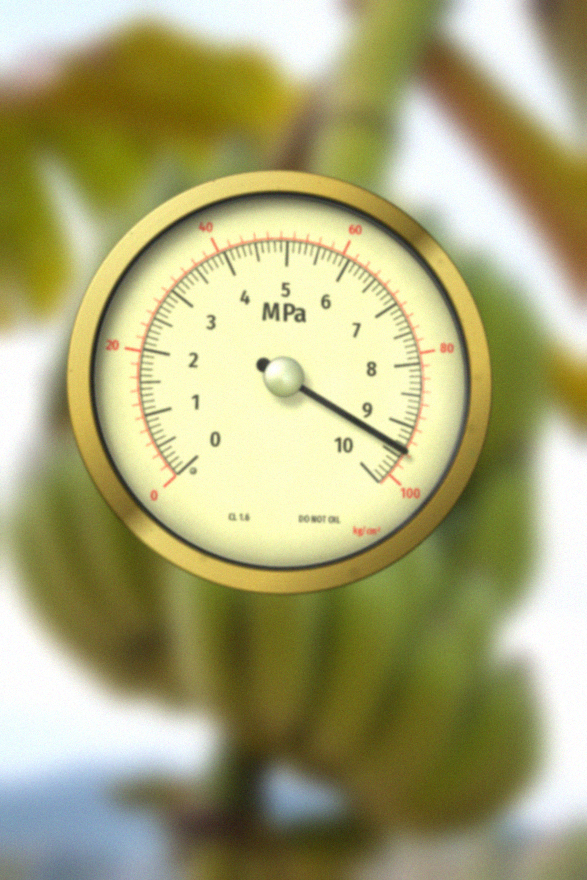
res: {"value": 9.4, "unit": "MPa"}
